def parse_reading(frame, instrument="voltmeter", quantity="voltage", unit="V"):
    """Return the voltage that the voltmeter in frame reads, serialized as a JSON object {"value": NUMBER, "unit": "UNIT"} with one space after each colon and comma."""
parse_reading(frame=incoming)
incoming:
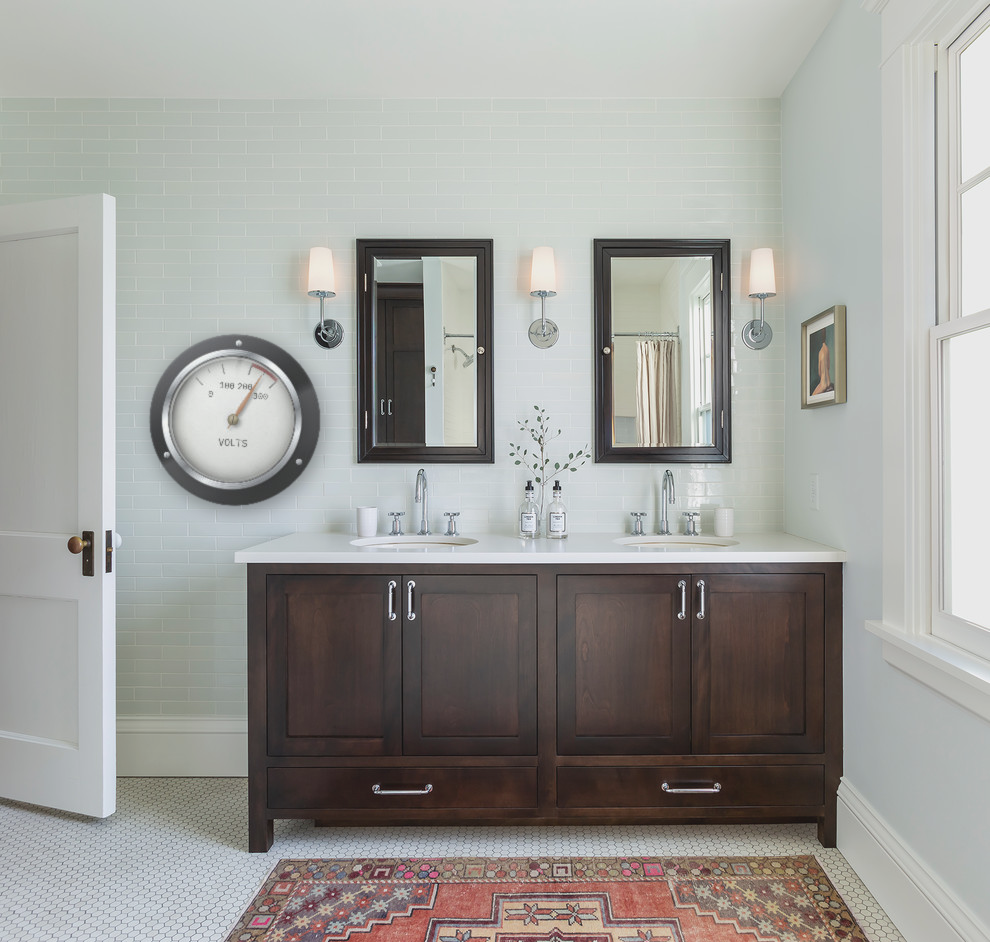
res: {"value": 250, "unit": "V"}
